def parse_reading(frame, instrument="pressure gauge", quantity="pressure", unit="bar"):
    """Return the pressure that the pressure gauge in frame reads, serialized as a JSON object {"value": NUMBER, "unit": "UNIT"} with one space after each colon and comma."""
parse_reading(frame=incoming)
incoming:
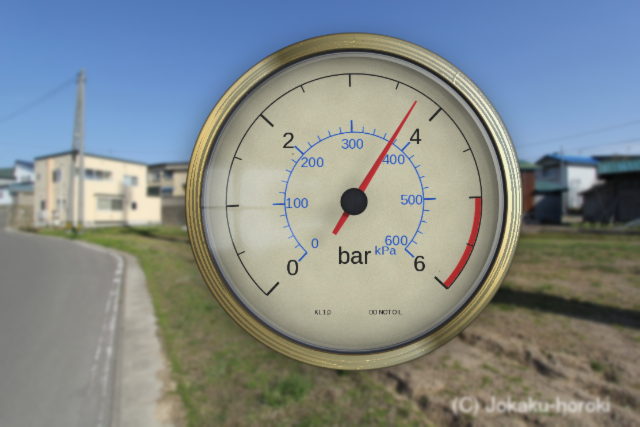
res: {"value": 3.75, "unit": "bar"}
